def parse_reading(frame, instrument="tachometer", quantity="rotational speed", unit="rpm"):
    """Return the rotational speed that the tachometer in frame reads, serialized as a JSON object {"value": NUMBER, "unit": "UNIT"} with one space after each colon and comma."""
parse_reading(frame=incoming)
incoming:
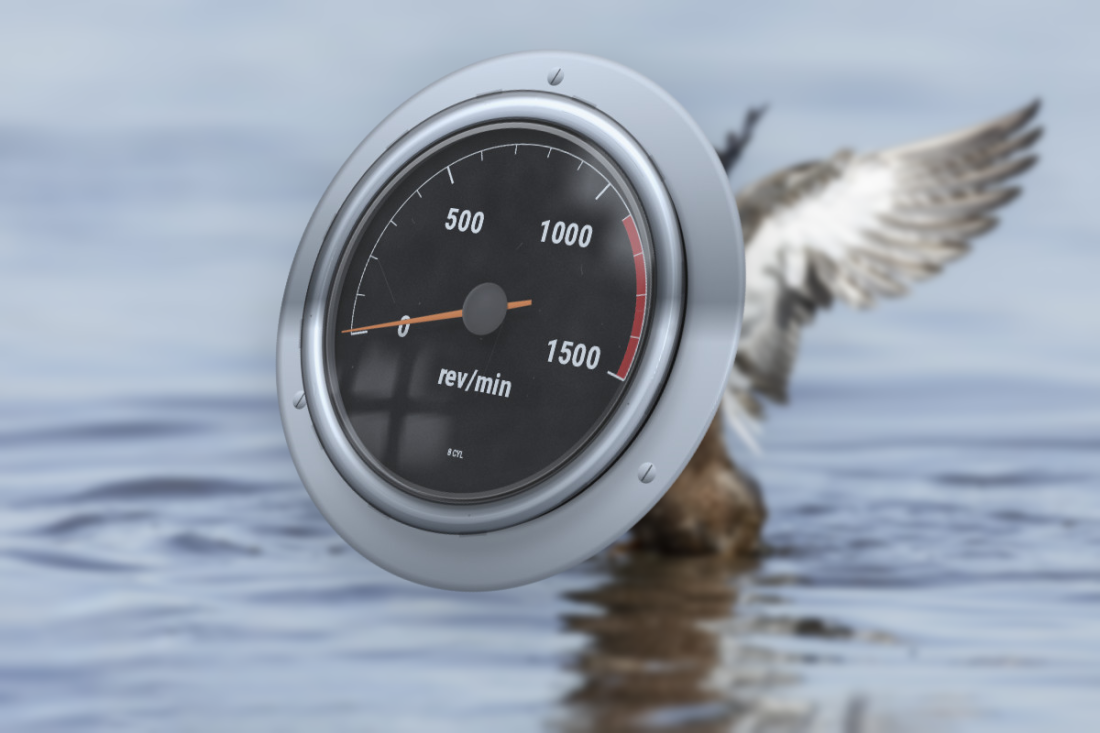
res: {"value": 0, "unit": "rpm"}
